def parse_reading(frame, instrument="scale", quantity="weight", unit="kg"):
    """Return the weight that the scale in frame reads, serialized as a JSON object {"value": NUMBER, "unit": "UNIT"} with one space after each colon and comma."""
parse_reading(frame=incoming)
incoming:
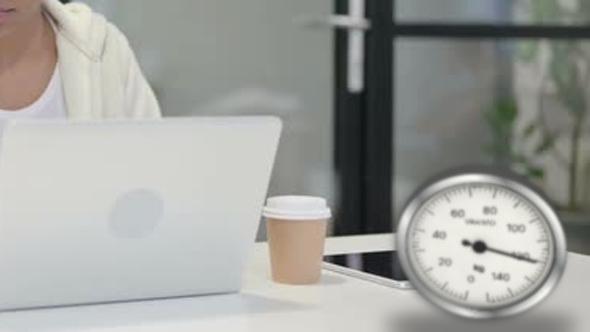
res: {"value": 120, "unit": "kg"}
